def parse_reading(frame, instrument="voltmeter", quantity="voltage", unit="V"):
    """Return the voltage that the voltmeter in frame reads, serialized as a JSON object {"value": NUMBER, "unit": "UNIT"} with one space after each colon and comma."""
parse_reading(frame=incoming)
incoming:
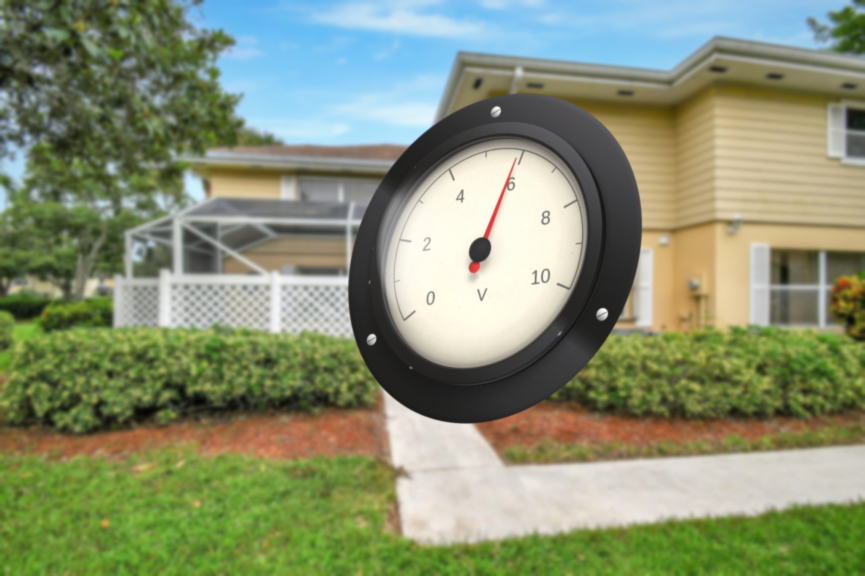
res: {"value": 6, "unit": "V"}
